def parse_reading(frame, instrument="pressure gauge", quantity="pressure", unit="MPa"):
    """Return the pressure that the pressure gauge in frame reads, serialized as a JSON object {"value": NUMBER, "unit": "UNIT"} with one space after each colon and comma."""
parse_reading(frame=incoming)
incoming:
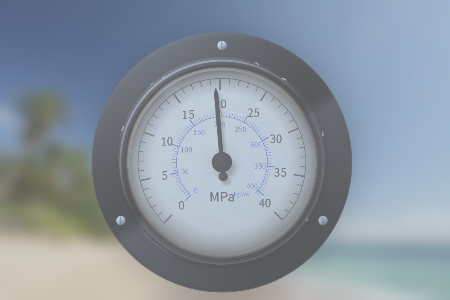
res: {"value": 19.5, "unit": "MPa"}
